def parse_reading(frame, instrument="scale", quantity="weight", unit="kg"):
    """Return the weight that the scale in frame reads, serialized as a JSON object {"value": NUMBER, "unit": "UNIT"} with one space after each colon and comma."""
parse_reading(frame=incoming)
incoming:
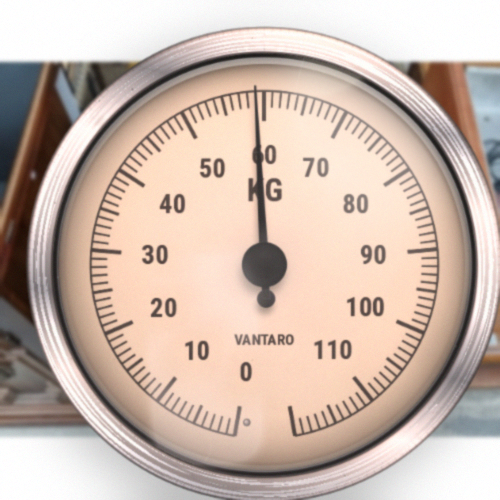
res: {"value": 59, "unit": "kg"}
